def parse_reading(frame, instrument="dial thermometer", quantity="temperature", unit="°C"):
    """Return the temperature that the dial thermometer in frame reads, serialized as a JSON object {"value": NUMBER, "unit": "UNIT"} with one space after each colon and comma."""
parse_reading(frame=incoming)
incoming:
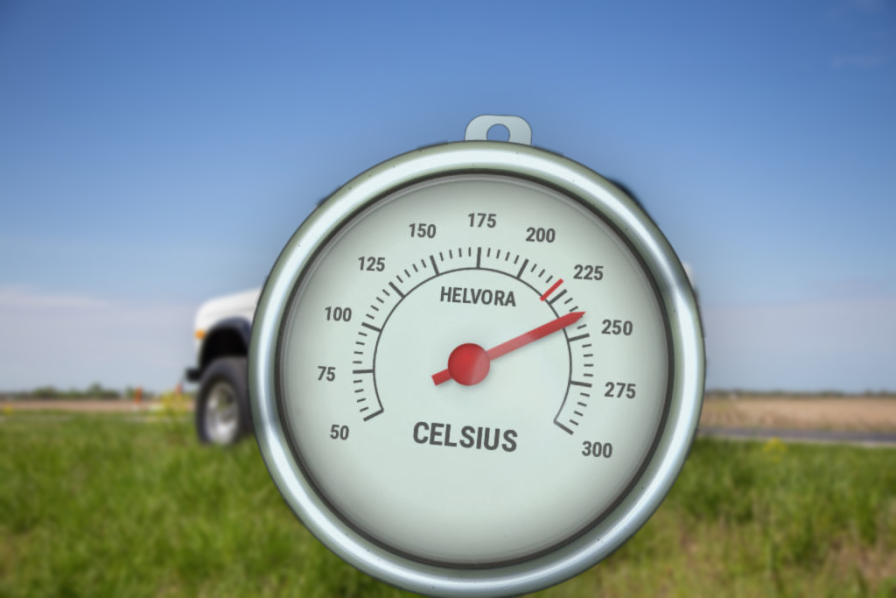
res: {"value": 240, "unit": "°C"}
